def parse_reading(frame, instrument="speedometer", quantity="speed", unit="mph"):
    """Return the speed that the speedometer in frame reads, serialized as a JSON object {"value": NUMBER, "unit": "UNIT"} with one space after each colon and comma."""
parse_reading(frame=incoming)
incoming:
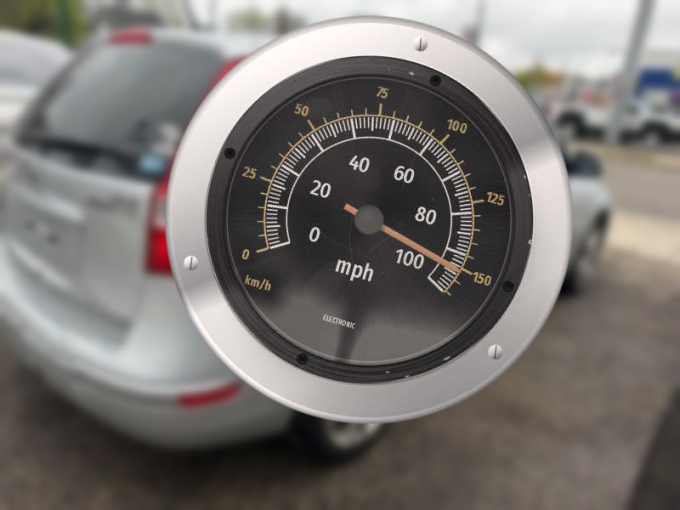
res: {"value": 94, "unit": "mph"}
